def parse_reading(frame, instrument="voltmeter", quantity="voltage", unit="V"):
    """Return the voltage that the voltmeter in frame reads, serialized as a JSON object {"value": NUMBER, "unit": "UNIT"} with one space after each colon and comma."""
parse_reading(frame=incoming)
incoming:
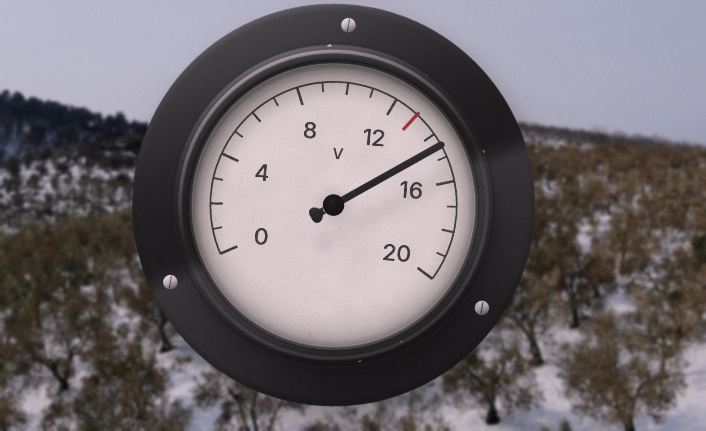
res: {"value": 14.5, "unit": "V"}
